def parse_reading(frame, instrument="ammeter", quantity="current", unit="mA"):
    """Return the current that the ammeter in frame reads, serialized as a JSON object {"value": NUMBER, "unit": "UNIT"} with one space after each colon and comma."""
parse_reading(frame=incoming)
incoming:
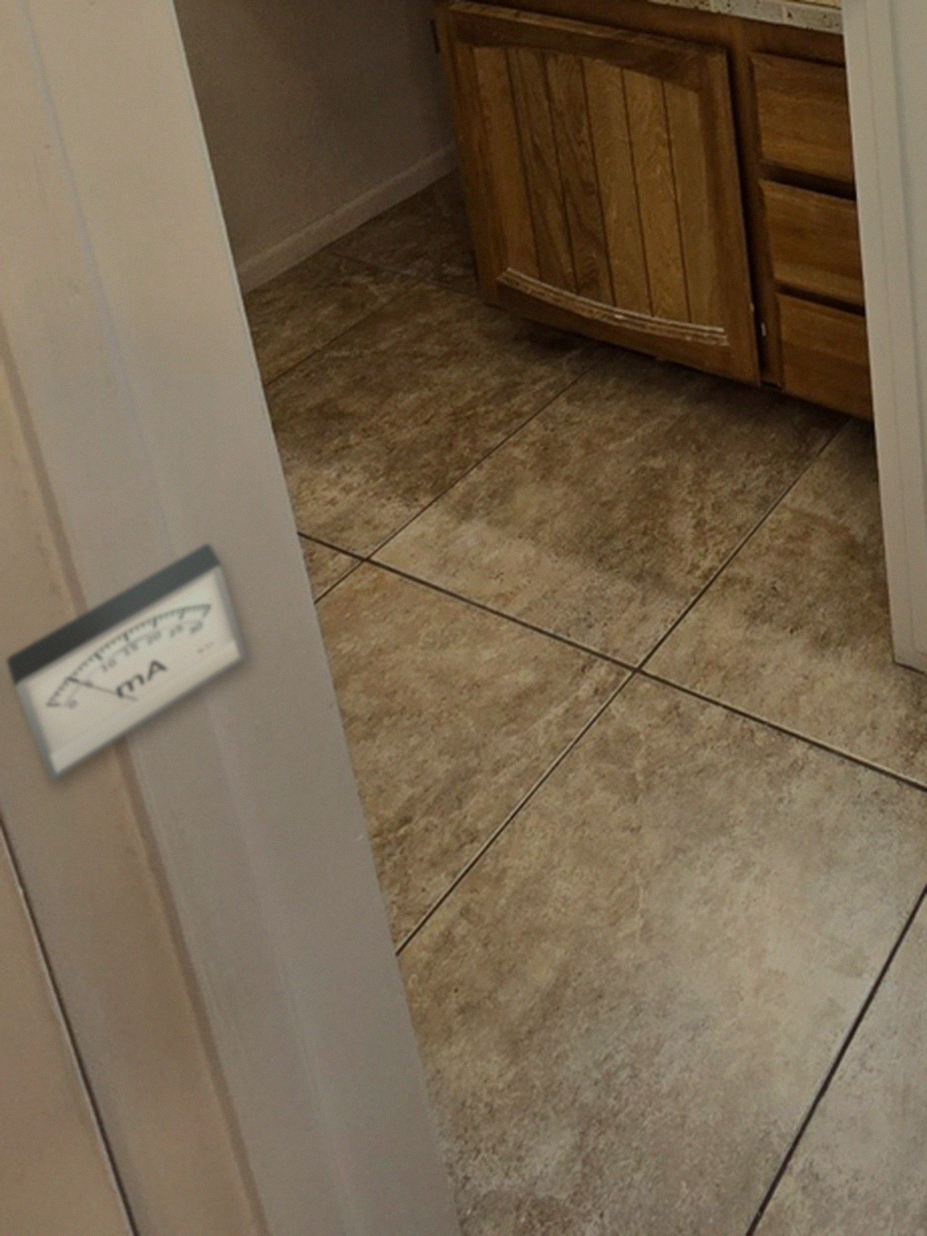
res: {"value": 5, "unit": "mA"}
